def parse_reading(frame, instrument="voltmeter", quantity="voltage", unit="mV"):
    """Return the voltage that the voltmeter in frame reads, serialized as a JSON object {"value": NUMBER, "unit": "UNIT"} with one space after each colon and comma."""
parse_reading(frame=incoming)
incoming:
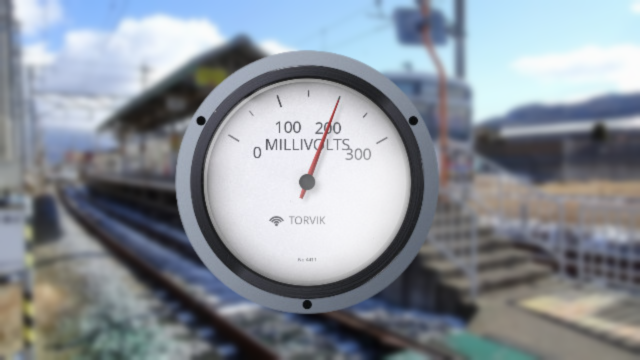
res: {"value": 200, "unit": "mV"}
